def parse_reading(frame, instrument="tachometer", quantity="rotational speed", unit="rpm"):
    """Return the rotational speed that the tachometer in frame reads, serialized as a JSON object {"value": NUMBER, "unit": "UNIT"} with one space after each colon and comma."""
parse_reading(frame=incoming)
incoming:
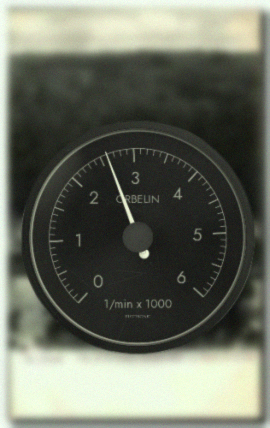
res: {"value": 2600, "unit": "rpm"}
